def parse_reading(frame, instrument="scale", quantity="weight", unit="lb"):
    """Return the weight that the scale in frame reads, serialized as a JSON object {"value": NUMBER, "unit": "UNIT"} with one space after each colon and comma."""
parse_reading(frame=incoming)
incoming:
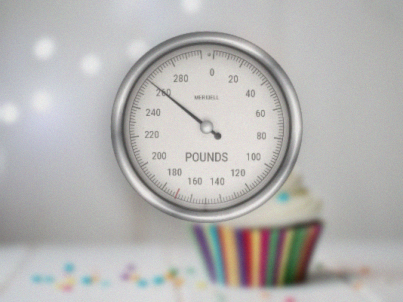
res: {"value": 260, "unit": "lb"}
